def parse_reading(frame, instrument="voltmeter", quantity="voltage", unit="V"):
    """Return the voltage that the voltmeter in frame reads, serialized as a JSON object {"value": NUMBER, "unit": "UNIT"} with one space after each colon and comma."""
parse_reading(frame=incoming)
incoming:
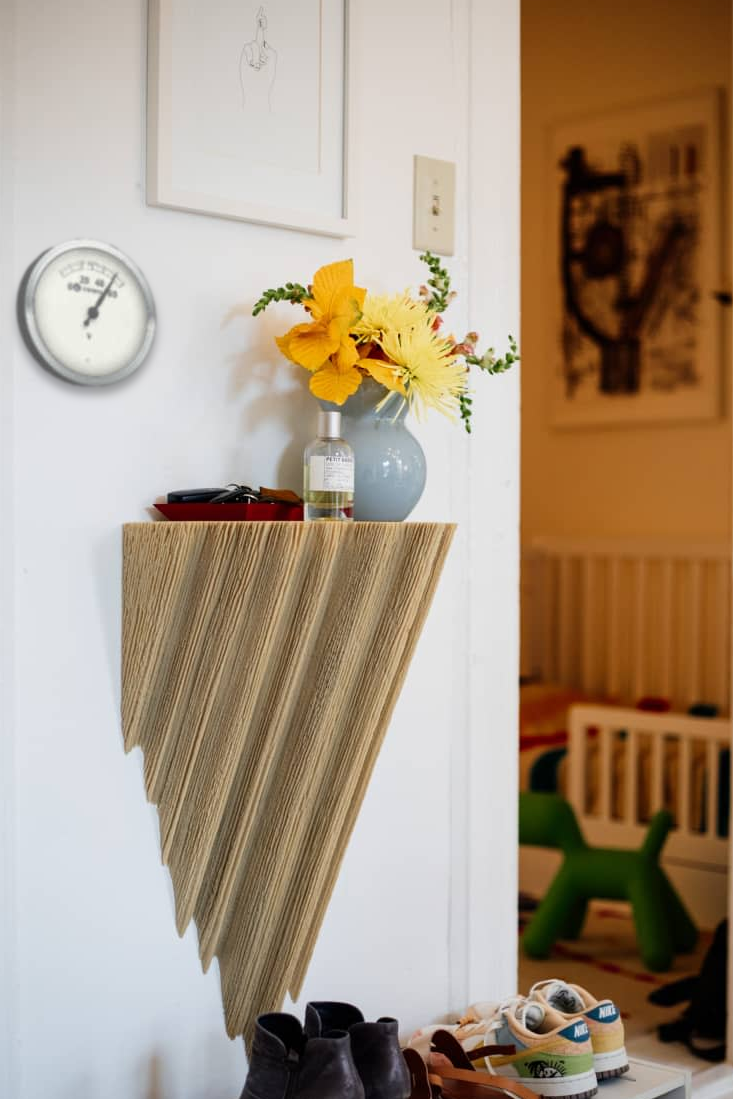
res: {"value": 50, "unit": "V"}
